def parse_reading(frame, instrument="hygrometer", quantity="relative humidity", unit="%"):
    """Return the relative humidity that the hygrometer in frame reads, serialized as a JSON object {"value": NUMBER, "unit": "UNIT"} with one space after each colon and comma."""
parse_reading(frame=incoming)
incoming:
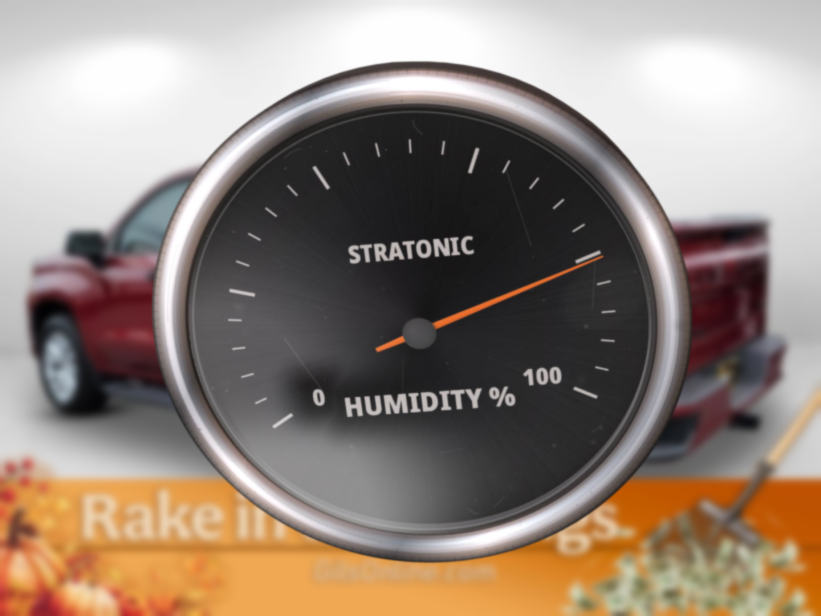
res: {"value": 80, "unit": "%"}
